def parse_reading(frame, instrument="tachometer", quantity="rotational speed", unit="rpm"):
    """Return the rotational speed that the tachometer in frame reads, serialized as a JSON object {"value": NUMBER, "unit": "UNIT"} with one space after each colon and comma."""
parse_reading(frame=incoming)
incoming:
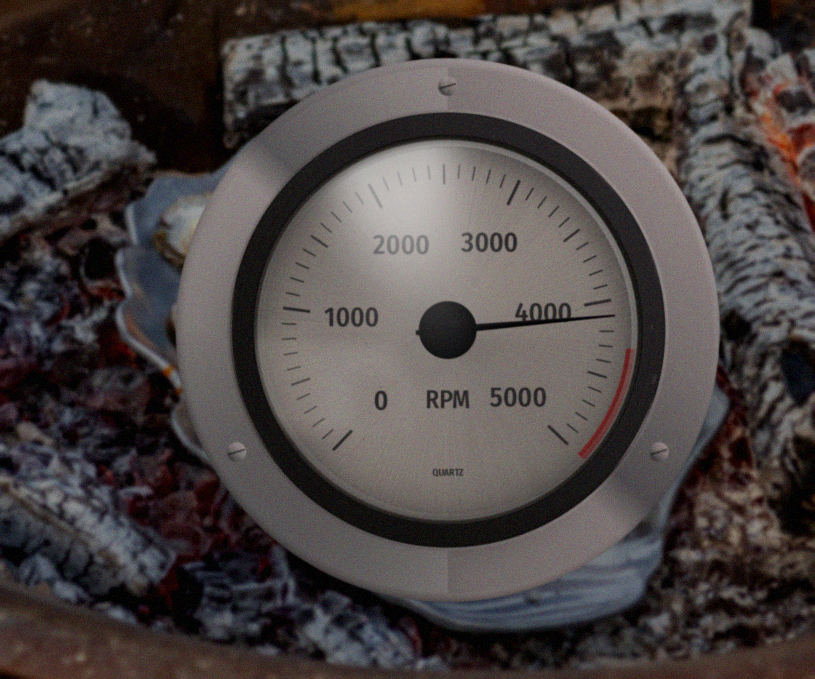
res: {"value": 4100, "unit": "rpm"}
